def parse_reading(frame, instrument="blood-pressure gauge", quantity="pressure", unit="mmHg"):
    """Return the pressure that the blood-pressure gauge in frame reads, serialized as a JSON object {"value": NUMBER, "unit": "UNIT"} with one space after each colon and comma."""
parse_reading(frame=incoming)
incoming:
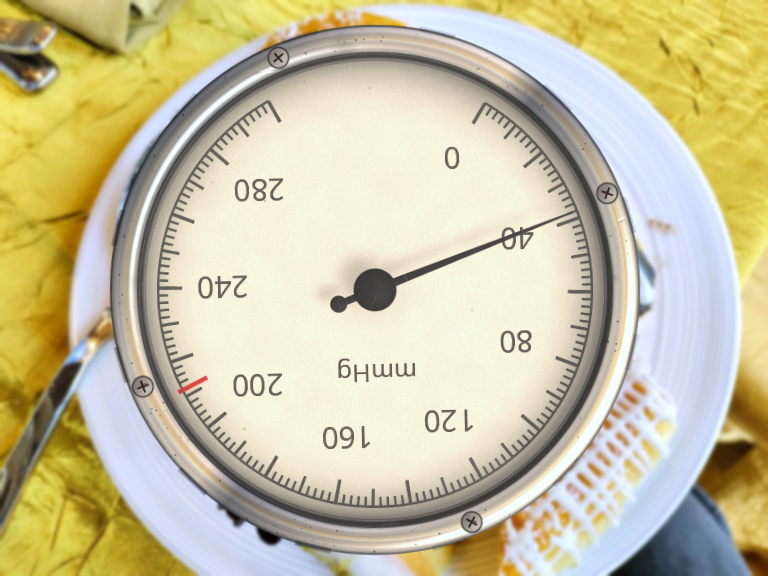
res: {"value": 38, "unit": "mmHg"}
